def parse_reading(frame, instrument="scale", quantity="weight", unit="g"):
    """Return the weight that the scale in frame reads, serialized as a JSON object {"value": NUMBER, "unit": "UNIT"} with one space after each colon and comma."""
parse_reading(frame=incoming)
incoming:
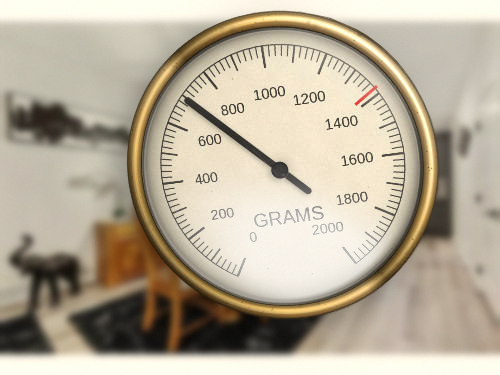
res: {"value": 700, "unit": "g"}
